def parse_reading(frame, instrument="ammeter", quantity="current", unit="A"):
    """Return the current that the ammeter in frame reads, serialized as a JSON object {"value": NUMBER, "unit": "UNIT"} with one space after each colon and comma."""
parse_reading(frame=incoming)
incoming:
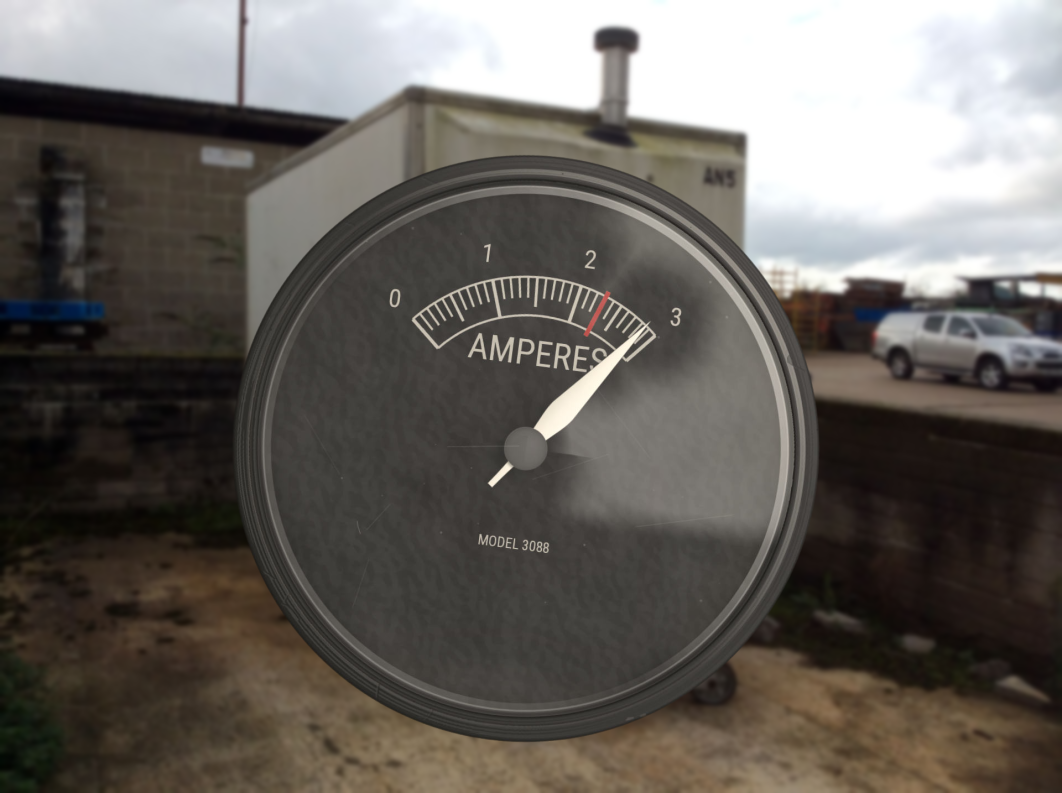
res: {"value": 2.85, "unit": "A"}
